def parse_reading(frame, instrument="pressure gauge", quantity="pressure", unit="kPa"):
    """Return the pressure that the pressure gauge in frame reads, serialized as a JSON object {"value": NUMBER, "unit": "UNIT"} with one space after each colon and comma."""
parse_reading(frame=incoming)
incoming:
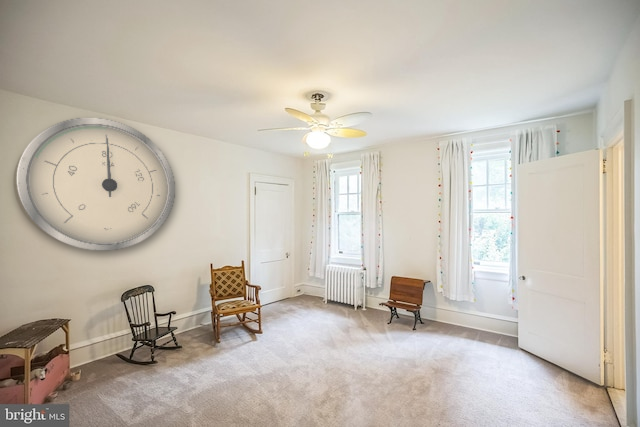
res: {"value": 80, "unit": "kPa"}
